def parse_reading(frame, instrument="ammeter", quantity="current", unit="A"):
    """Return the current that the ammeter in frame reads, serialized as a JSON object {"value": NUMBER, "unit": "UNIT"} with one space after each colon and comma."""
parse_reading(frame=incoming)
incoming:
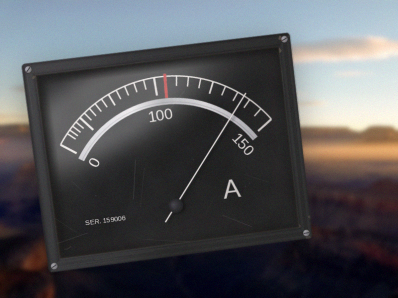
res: {"value": 137.5, "unit": "A"}
